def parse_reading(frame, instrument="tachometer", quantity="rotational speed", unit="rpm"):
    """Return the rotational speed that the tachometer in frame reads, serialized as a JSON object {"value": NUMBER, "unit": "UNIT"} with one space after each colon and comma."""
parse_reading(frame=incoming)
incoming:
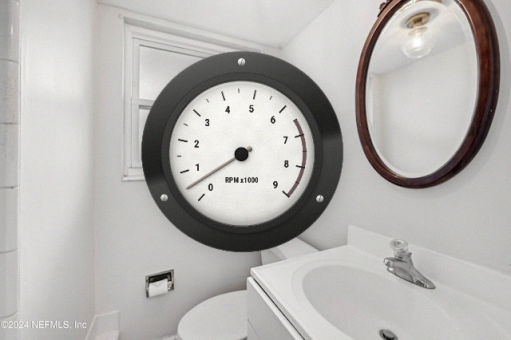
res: {"value": 500, "unit": "rpm"}
